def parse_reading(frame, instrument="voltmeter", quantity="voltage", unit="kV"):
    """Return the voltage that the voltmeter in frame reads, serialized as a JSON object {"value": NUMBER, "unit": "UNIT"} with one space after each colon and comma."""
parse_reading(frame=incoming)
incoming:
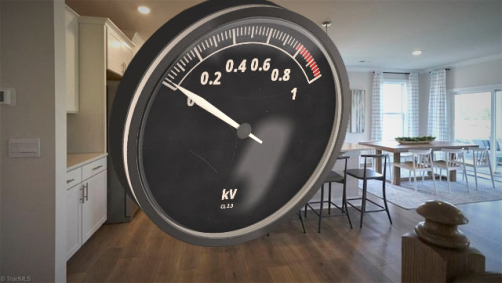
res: {"value": 0.02, "unit": "kV"}
